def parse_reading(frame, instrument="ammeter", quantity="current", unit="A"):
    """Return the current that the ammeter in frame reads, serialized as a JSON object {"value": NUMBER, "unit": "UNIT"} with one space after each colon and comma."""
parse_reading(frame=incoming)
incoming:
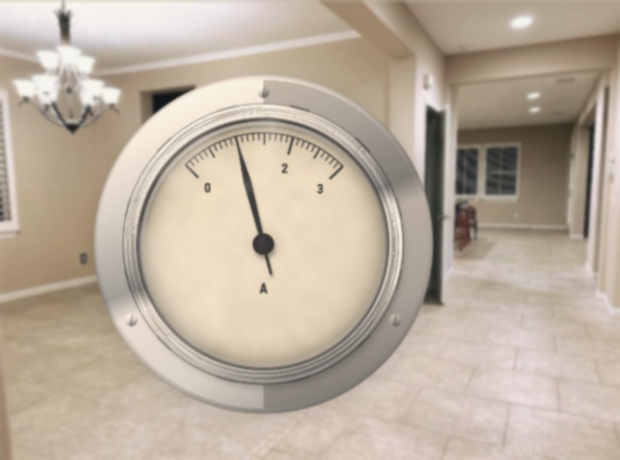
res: {"value": 1, "unit": "A"}
